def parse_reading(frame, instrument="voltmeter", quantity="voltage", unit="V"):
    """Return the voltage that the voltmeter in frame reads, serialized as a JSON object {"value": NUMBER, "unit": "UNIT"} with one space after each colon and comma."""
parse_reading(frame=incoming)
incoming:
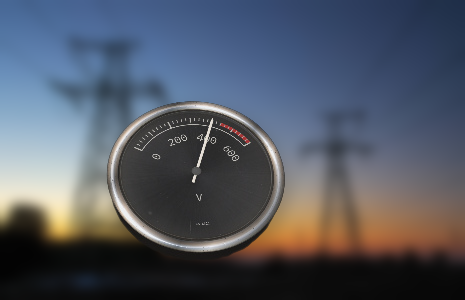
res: {"value": 400, "unit": "V"}
